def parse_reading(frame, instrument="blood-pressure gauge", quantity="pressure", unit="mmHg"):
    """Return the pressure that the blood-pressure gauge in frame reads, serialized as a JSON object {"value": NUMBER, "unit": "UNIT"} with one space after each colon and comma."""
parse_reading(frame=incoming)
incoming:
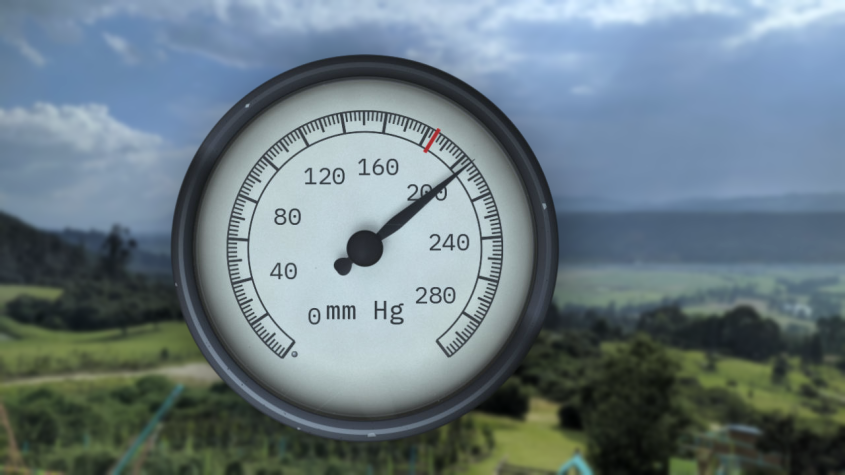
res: {"value": 204, "unit": "mmHg"}
